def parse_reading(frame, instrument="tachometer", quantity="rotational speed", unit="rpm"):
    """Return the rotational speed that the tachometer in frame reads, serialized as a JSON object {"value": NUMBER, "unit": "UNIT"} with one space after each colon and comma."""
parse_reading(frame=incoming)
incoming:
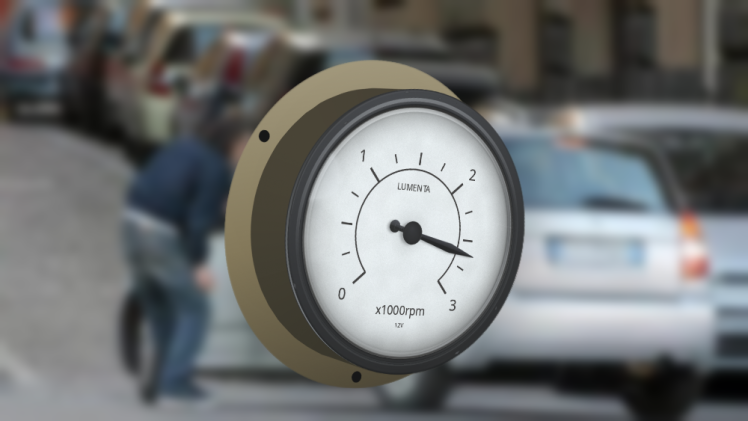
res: {"value": 2625, "unit": "rpm"}
